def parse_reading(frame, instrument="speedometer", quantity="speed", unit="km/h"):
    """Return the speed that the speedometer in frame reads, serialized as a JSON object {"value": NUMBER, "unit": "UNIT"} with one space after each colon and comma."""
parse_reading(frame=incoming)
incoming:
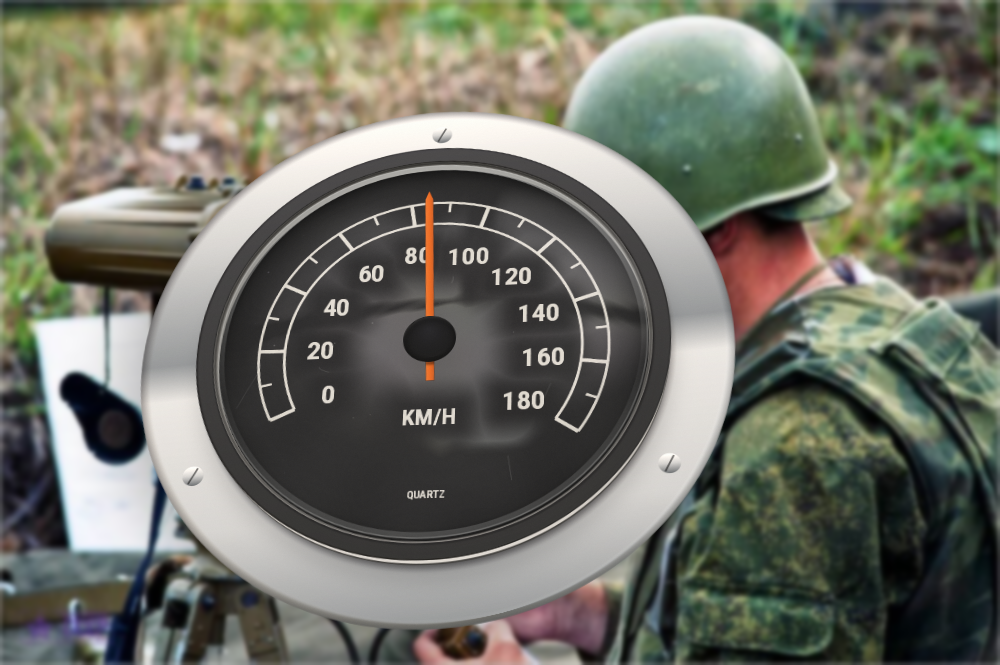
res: {"value": 85, "unit": "km/h"}
